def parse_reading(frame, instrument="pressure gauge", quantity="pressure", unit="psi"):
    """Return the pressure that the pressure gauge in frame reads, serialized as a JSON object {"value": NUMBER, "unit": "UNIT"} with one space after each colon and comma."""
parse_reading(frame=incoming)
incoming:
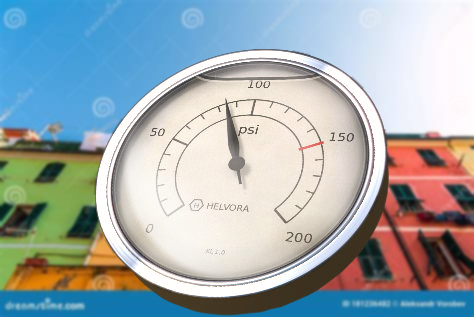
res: {"value": 85, "unit": "psi"}
